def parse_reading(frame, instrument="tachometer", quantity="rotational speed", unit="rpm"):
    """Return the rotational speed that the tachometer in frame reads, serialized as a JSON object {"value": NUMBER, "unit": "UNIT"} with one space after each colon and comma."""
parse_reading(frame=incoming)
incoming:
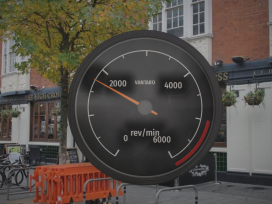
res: {"value": 1750, "unit": "rpm"}
